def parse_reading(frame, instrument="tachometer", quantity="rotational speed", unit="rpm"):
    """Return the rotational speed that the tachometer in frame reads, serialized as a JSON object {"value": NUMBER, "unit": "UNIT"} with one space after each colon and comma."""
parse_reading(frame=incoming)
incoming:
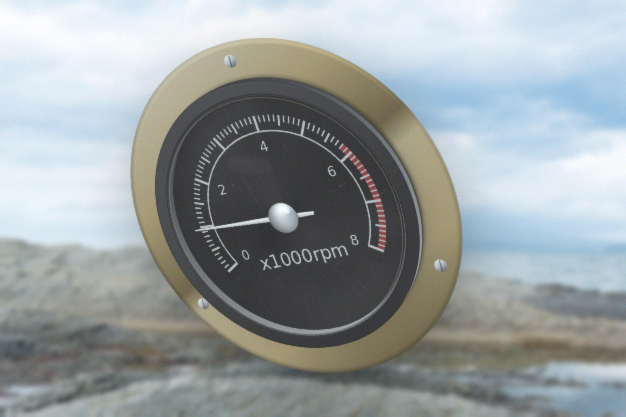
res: {"value": 1000, "unit": "rpm"}
